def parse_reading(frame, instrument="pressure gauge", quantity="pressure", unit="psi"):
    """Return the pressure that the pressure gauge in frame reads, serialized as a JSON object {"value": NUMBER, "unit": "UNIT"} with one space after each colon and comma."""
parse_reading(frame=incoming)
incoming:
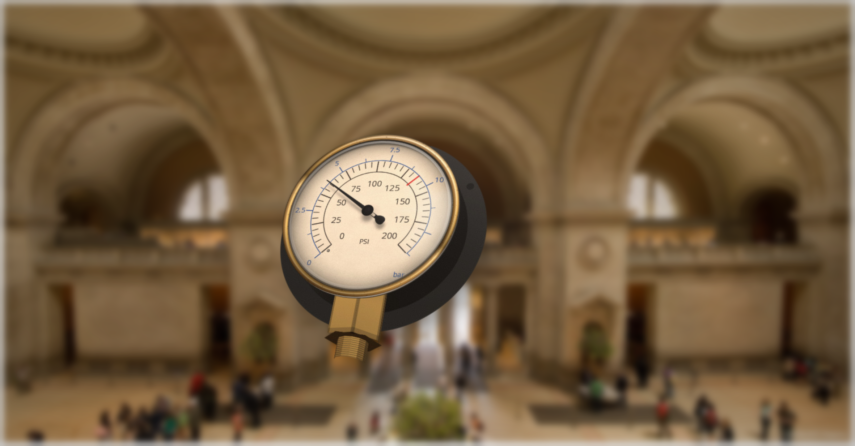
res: {"value": 60, "unit": "psi"}
